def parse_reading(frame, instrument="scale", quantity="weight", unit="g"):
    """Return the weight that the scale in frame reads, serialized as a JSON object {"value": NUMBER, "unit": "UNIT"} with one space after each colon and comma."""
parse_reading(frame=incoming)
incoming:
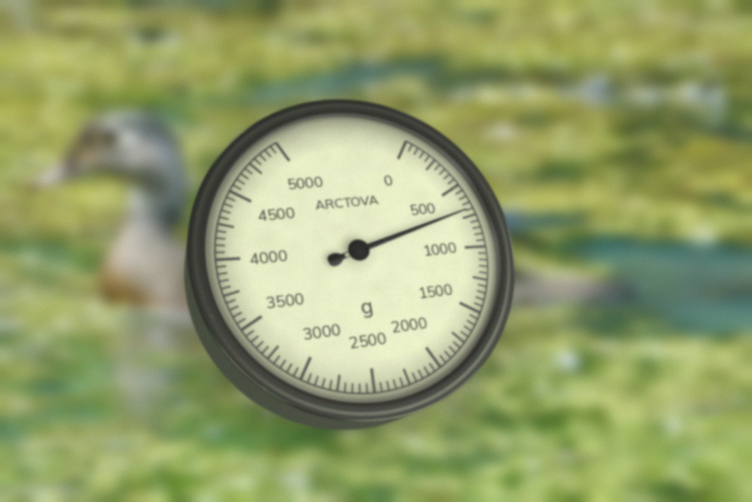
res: {"value": 700, "unit": "g"}
